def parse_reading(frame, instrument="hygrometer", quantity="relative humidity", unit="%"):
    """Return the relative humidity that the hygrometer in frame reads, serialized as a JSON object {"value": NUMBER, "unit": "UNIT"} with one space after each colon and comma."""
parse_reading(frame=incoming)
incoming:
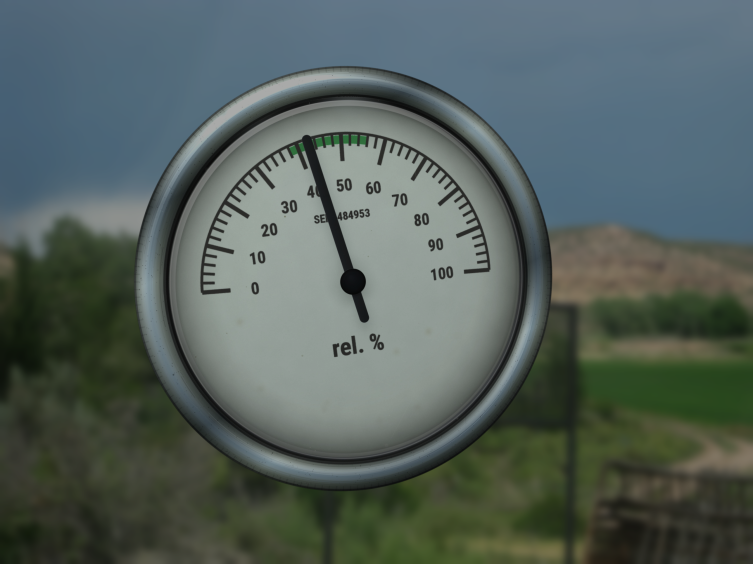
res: {"value": 42, "unit": "%"}
